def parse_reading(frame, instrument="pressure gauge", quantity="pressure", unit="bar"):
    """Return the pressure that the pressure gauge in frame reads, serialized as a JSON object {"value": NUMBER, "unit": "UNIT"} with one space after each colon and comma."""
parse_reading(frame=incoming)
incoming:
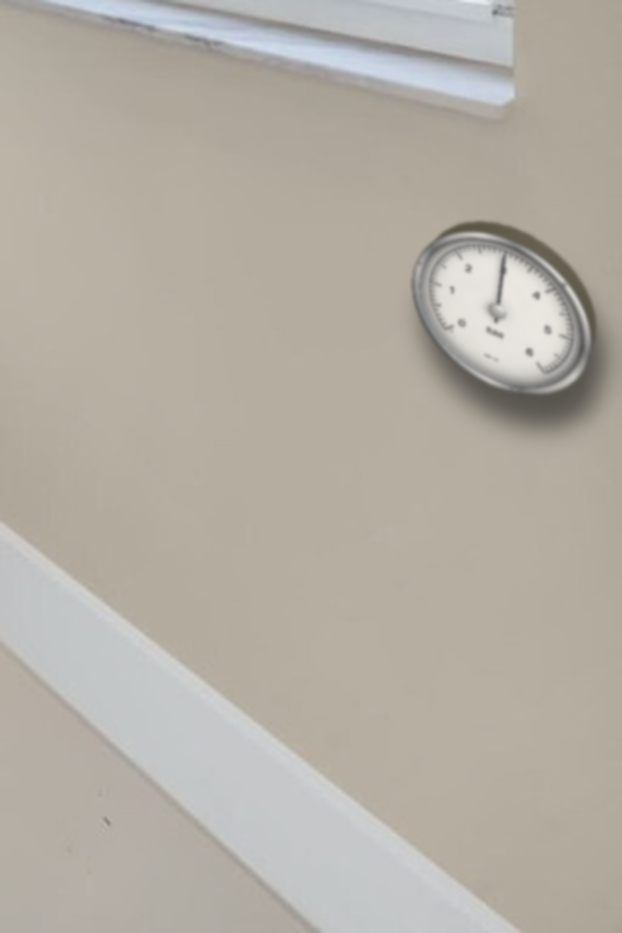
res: {"value": 3, "unit": "bar"}
